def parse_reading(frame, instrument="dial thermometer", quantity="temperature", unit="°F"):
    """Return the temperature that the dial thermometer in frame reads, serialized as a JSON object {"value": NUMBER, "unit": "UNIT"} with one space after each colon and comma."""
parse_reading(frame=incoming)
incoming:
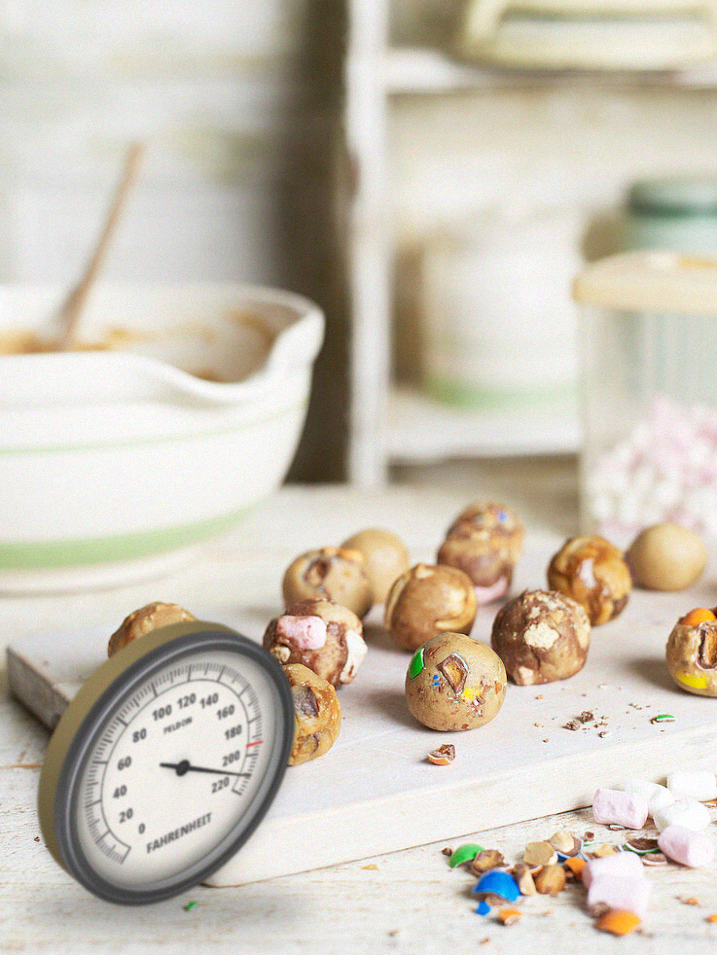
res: {"value": 210, "unit": "°F"}
